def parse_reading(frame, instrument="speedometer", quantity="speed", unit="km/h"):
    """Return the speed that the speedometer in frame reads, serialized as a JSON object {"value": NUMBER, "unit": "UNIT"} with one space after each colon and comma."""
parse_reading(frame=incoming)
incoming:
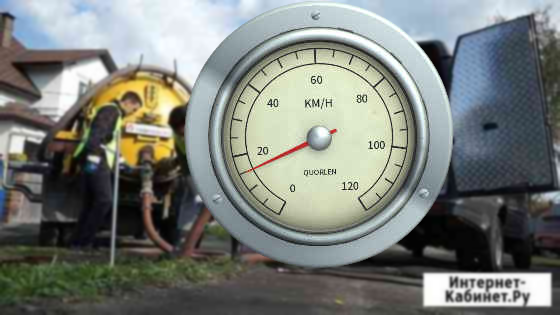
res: {"value": 15, "unit": "km/h"}
